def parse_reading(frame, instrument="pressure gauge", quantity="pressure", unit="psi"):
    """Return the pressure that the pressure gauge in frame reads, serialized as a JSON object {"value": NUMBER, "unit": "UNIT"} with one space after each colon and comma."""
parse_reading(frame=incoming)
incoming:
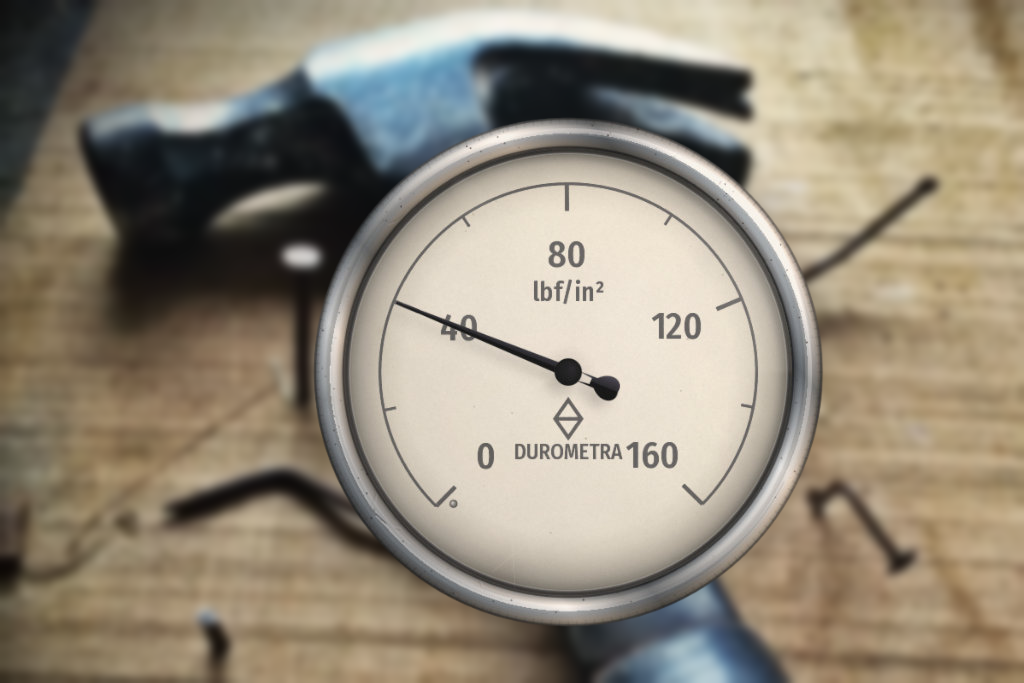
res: {"value": 40, "unit": "psi"}
